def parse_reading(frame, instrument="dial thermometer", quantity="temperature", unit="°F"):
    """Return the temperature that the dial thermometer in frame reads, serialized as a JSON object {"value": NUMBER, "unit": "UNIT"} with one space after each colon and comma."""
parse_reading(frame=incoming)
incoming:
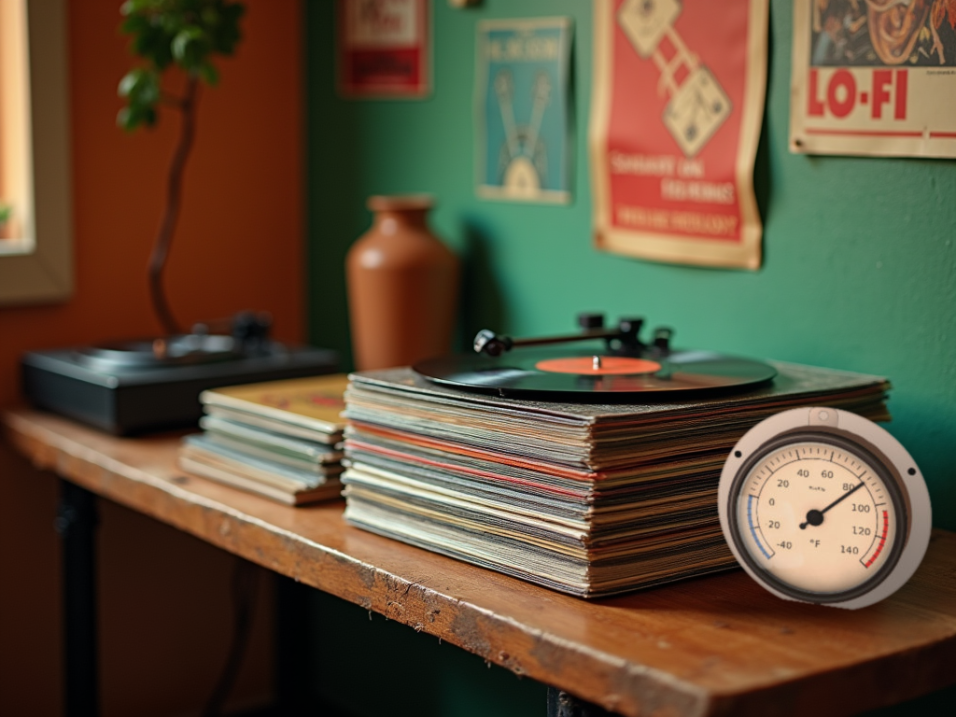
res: {"value": 84, "unit": "°F"}
